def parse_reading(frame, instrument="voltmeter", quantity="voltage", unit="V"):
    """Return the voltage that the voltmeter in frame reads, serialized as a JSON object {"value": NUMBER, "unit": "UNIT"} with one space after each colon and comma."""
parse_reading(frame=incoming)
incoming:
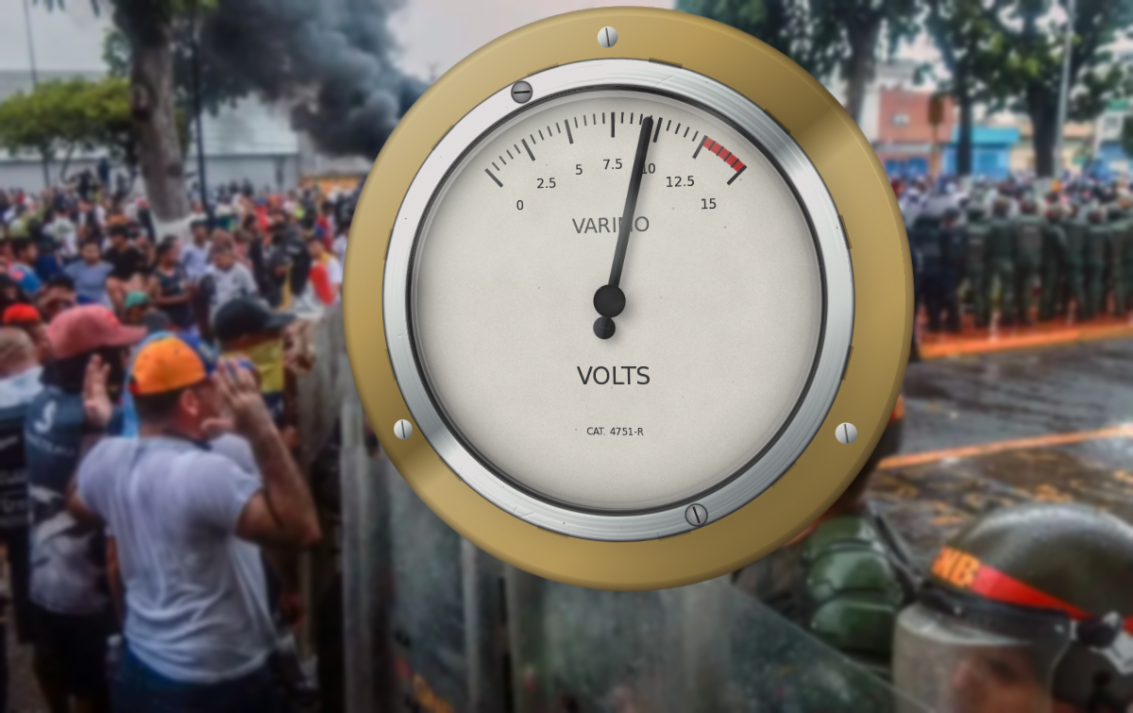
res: {"value": 9.5, "unit": "V"}
